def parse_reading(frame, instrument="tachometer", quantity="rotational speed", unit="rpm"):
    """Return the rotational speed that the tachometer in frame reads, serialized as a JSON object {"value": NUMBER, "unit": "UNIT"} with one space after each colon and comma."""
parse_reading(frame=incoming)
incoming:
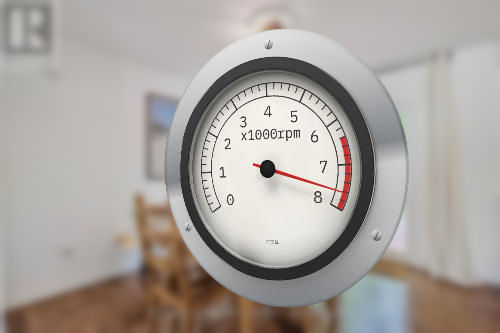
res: {"value": 7600, "unit": "rpm"}
